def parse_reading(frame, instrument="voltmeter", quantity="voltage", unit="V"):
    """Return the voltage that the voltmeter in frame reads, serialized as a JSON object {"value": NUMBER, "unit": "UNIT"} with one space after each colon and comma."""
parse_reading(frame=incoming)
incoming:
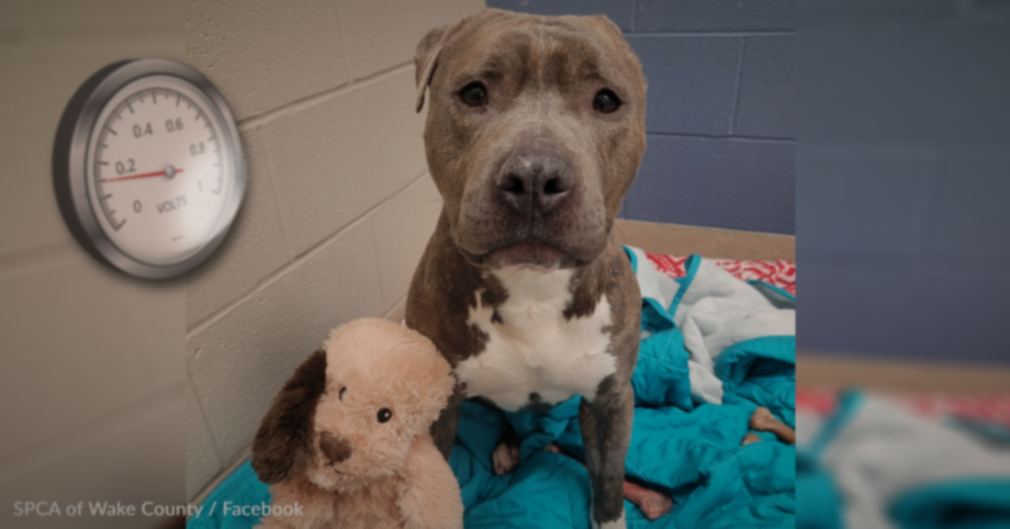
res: {"value": 0.15, "unit": "V"}
